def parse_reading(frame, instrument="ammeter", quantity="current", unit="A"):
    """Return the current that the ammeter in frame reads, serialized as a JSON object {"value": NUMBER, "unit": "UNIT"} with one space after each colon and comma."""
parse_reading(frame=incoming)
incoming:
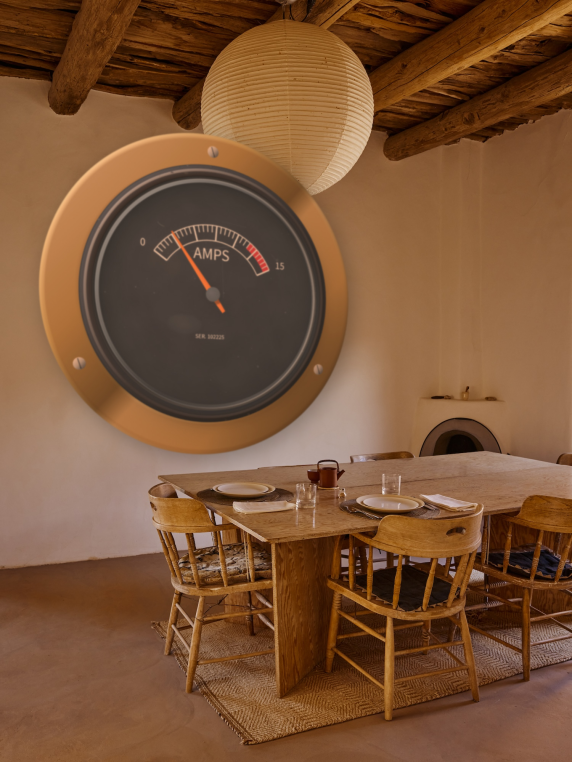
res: {"value": 2.5, "unit": "A"}
